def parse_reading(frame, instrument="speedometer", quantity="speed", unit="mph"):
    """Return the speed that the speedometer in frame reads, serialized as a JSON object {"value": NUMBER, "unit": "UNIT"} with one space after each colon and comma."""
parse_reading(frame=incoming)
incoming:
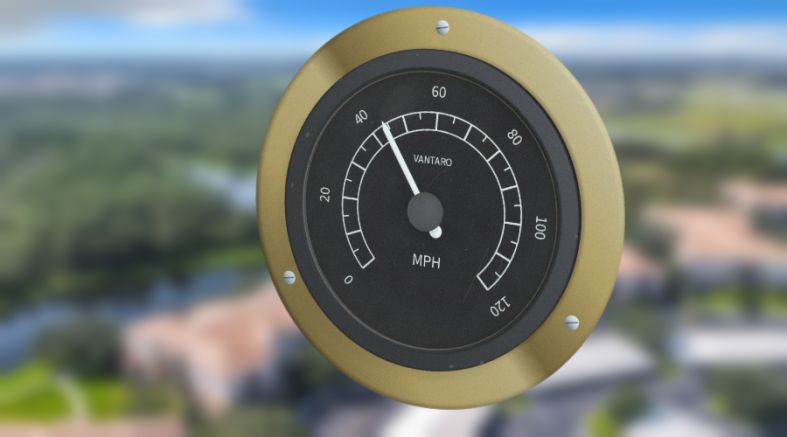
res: {"value": 45, "unit": "mph"}
